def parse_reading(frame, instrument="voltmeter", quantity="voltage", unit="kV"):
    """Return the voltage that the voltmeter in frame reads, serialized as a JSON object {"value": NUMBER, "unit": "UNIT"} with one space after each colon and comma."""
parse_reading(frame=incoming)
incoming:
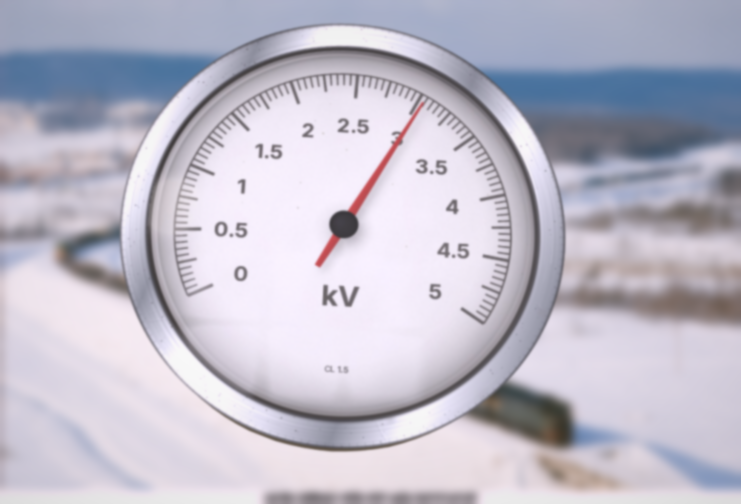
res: {"value": 3.05, "unit": "kV"}
